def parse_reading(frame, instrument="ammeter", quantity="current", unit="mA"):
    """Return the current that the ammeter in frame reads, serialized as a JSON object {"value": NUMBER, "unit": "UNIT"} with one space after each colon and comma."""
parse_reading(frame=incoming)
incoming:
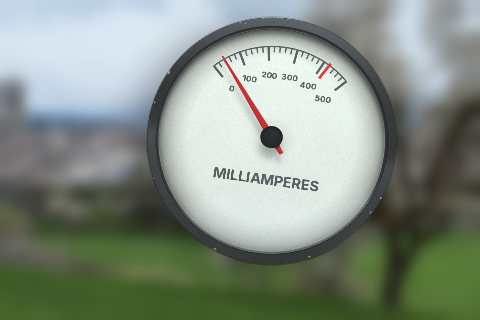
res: {"value": 40, "unit": "mA"}
